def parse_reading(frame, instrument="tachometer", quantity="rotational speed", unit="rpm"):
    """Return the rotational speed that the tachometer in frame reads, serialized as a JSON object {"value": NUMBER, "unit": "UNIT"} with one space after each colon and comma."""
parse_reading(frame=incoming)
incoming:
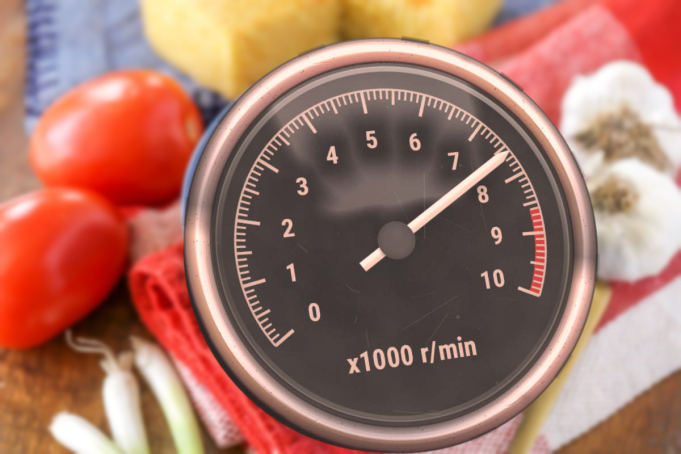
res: {"value": 7600, "unit": "rpm"}
